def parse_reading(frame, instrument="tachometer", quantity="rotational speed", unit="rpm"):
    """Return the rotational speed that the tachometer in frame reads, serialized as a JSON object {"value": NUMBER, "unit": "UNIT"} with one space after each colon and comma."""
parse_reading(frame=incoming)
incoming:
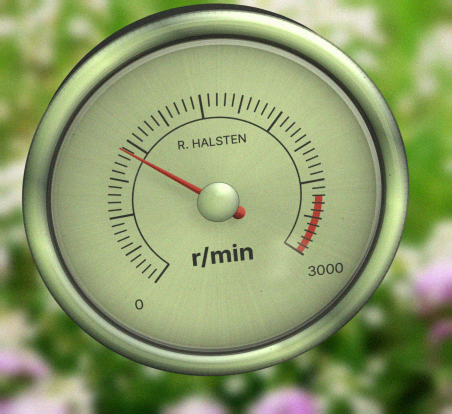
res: {"value": 950, "unit": "rpm"}
